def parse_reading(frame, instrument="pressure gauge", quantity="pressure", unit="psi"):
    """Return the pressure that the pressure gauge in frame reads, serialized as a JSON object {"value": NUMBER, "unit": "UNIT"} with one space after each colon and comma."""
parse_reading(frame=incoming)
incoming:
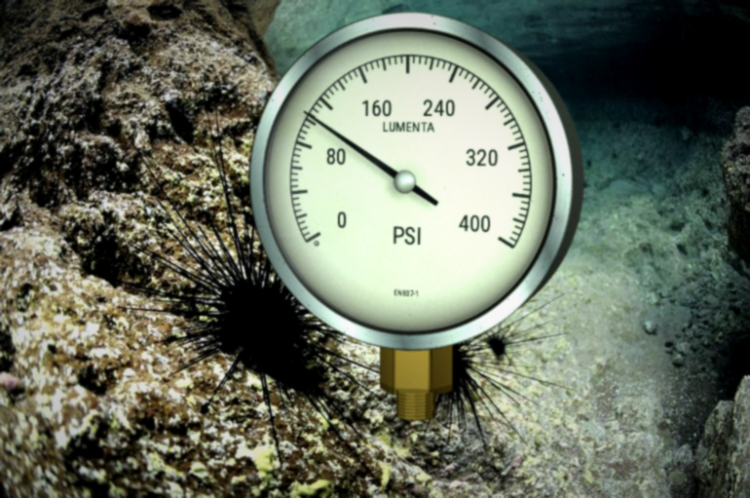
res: {"value": 105, "unit": "psi"}
